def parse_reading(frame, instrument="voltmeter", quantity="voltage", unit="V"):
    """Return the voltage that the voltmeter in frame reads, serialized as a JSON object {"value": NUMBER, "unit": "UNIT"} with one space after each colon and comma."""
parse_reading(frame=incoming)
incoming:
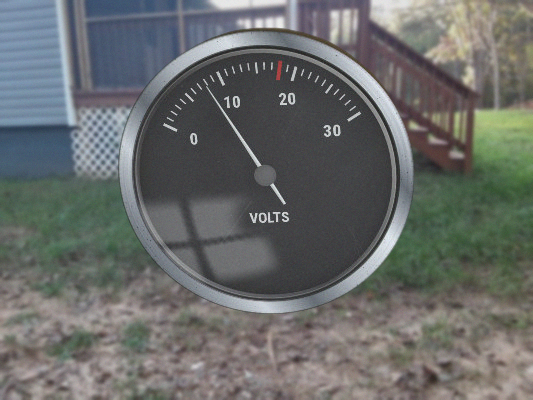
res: {"value": 8, "unit": "V"}
